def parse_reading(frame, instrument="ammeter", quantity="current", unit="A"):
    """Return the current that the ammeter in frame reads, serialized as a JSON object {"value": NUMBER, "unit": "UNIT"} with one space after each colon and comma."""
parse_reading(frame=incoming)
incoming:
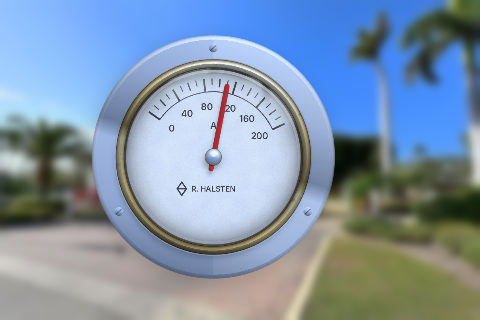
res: {"value": 110, "unit": "A"}
